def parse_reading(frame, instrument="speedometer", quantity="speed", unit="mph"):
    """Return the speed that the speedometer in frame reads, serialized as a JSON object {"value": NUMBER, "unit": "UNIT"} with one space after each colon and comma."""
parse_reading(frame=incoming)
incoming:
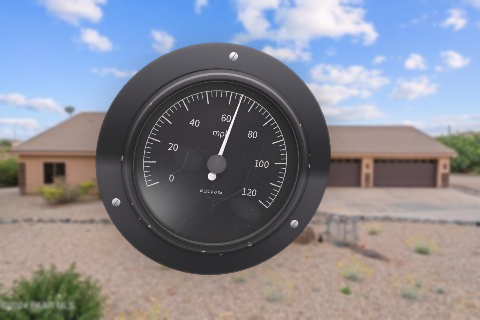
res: {"value": 64, "unit": "mph"}
